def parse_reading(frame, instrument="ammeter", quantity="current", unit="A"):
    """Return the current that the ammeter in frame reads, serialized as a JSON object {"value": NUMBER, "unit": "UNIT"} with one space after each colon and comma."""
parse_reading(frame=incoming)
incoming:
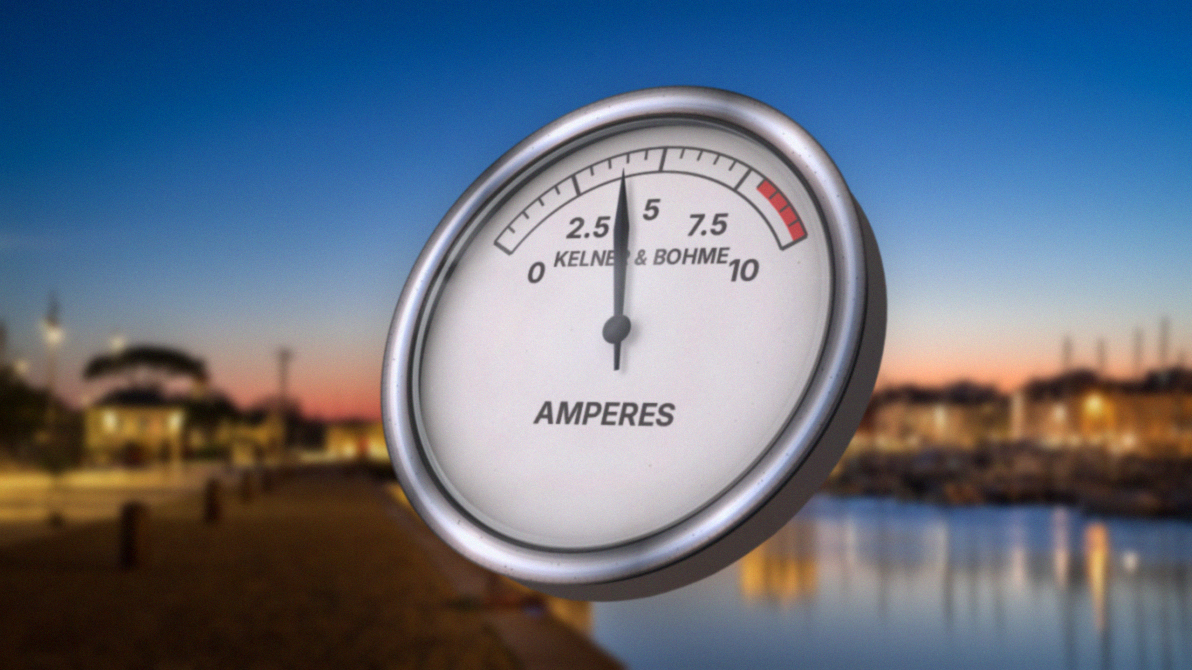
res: {"value": 4, "unit": "A"}
